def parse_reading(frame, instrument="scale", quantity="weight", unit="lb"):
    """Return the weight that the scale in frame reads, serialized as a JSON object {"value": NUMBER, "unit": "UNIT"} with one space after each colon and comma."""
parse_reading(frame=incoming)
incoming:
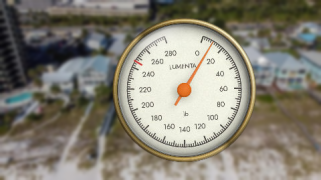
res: {"value": 10, "unit": "lb"}
